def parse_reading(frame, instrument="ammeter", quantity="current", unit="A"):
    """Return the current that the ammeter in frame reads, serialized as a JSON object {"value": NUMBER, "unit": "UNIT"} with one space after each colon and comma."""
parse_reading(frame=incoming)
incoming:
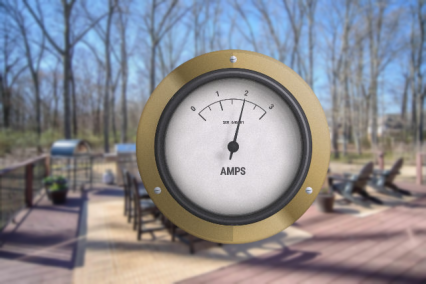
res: {"value": 2, "unit": "A"}
